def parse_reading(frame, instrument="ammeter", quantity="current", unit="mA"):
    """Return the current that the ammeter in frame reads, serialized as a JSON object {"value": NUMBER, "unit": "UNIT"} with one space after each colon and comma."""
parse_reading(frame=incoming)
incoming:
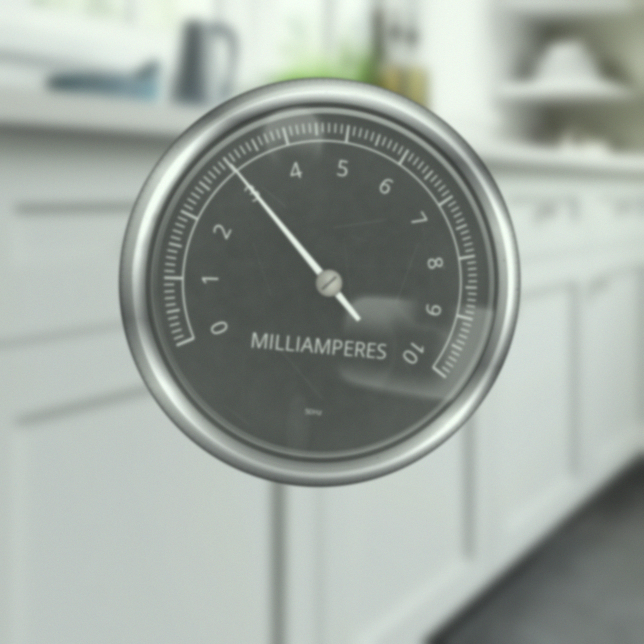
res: {"value": 3, "unit": "mA"}
